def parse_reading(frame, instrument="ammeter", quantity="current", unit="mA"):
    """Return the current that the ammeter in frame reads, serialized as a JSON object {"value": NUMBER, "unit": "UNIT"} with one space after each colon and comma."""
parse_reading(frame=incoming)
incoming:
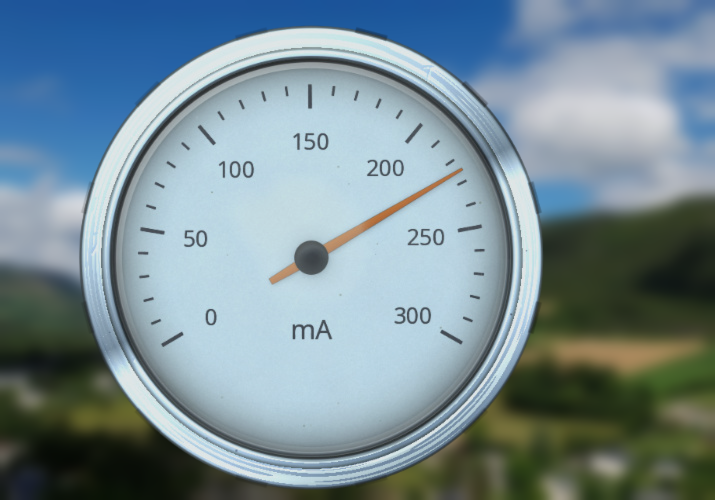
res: {"value": 225, "unit": "mA"}
